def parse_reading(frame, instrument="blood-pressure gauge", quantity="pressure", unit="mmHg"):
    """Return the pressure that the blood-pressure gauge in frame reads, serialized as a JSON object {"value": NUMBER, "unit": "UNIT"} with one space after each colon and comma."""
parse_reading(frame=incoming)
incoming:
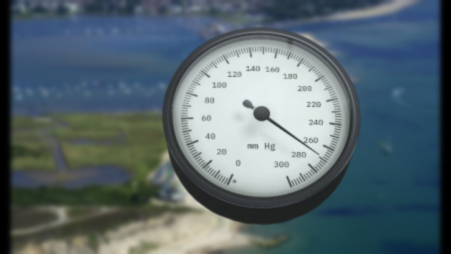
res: {"value": 270, "unit": "mmHg"}
